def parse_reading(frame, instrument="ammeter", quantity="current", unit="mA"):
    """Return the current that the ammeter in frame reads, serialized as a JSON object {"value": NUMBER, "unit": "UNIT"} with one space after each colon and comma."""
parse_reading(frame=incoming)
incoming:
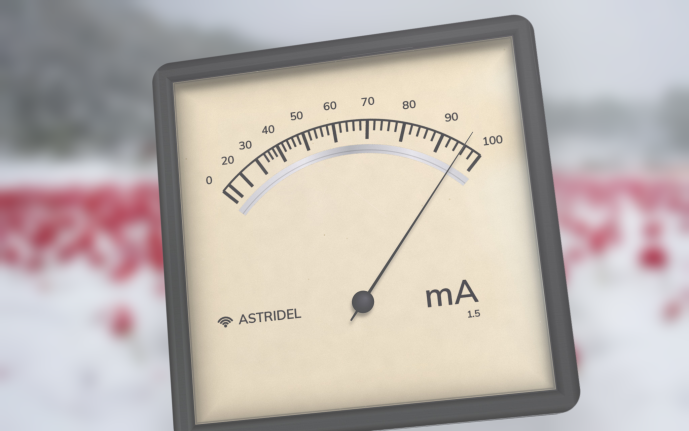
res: {"value": 96, "unit": "mA"}
